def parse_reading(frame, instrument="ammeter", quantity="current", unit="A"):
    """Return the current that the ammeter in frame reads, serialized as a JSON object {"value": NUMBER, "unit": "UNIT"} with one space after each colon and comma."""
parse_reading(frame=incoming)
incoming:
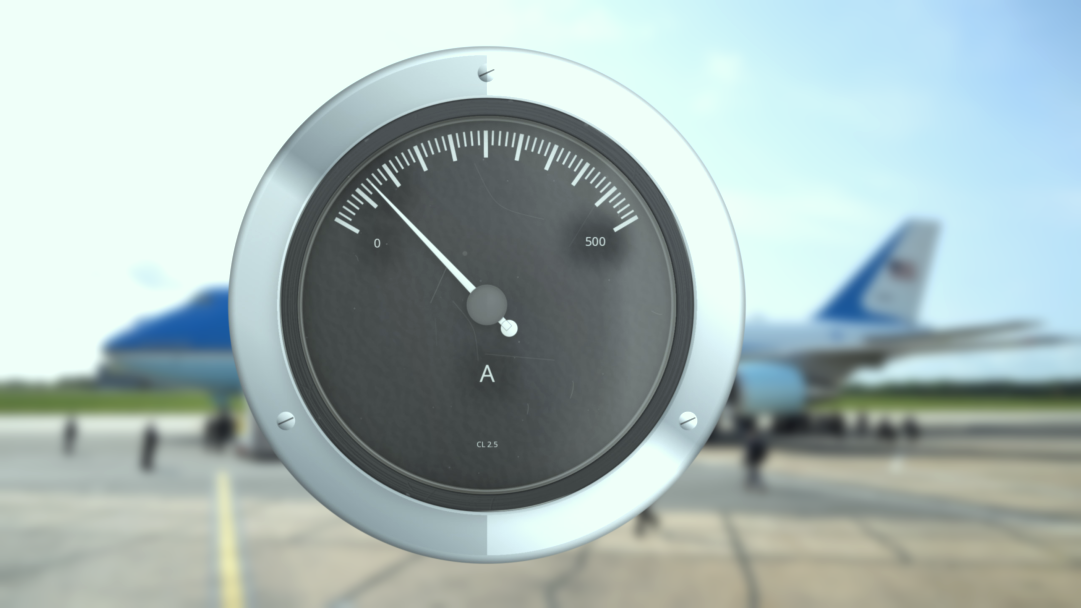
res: {"value": 70, "unit": "A"}
